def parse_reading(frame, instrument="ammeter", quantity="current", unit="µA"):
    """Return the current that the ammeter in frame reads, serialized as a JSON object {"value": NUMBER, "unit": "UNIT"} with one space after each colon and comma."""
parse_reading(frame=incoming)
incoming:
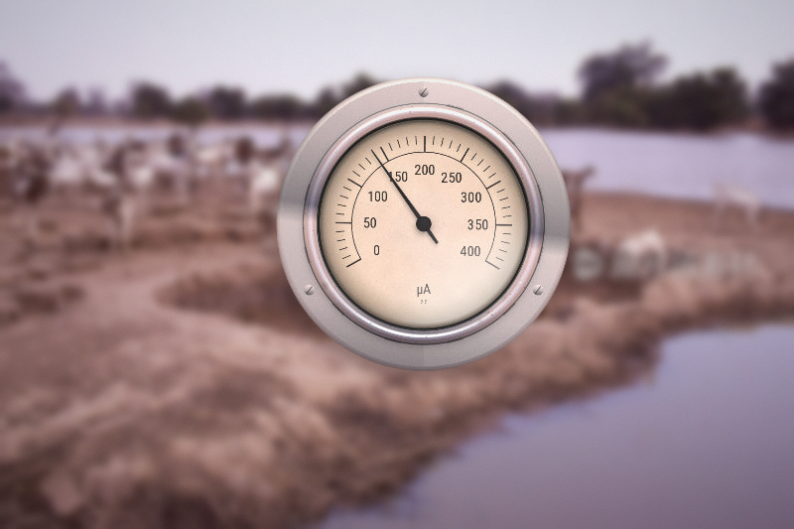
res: {"value": 140, "unit": "µA"}
